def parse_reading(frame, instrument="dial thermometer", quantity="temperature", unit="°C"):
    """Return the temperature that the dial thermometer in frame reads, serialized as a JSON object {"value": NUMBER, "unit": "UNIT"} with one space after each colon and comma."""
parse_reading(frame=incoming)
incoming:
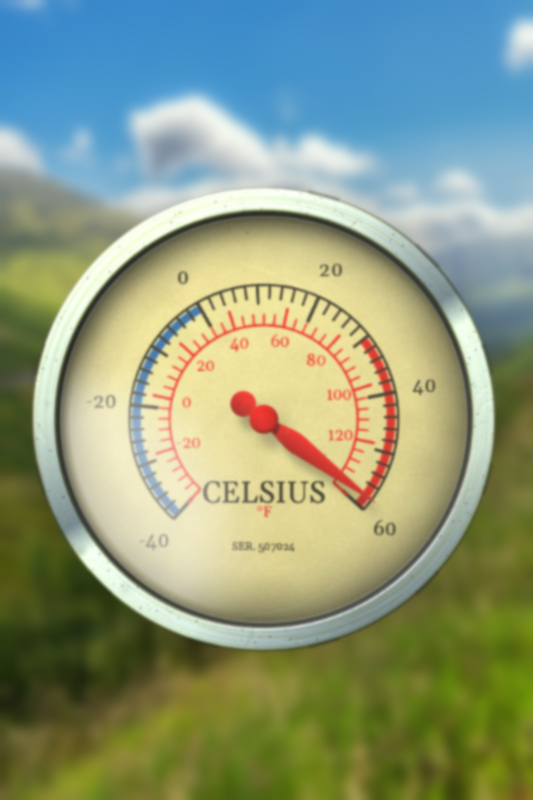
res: {"value": 58, "unit": "°C"}
